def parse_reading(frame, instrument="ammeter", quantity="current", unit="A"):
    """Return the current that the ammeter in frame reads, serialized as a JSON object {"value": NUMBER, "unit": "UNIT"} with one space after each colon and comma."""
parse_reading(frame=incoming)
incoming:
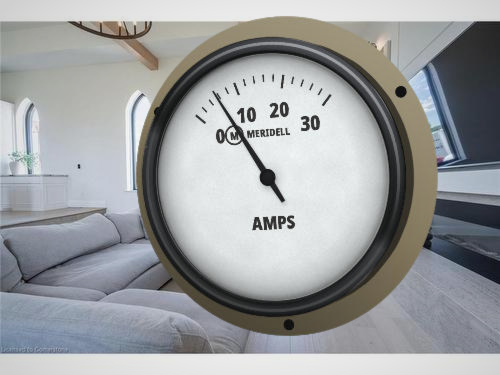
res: {"value": 6, "unit": "A"}
